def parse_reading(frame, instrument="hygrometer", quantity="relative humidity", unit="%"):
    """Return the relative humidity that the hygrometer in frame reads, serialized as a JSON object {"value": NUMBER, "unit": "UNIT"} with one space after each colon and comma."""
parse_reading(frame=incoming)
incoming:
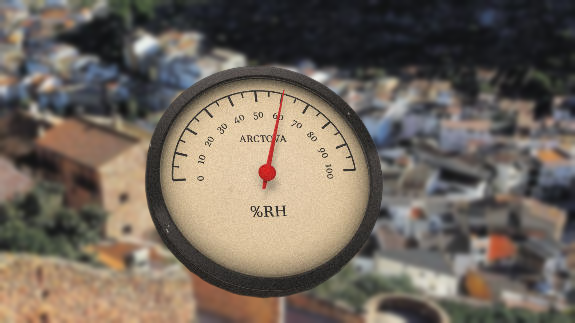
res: {"value": 60, "unit": "%"}
